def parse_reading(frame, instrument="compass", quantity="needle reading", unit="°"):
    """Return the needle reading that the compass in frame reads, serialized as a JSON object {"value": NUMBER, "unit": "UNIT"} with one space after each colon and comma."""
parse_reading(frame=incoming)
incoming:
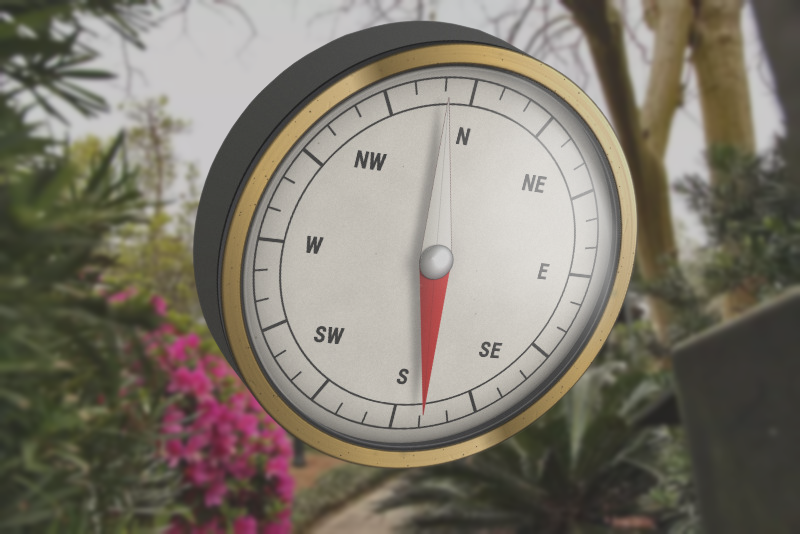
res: {"value": 170, "unit": "°"}
